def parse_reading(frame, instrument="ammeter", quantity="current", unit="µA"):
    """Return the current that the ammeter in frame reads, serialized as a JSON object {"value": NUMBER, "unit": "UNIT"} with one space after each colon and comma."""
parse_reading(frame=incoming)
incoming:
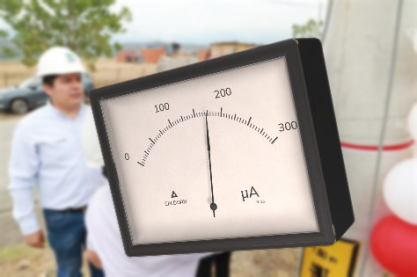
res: {"value": 175, "unit": "µA"}
